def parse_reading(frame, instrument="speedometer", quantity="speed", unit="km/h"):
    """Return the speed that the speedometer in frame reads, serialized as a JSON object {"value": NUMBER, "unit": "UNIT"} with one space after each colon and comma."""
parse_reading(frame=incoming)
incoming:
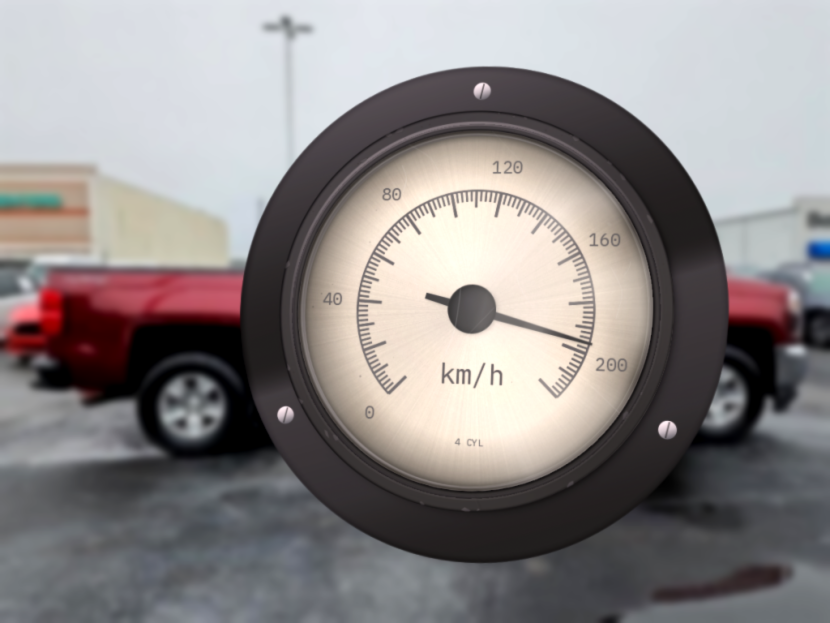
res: {"value": 196, "unit": "km/h"}
